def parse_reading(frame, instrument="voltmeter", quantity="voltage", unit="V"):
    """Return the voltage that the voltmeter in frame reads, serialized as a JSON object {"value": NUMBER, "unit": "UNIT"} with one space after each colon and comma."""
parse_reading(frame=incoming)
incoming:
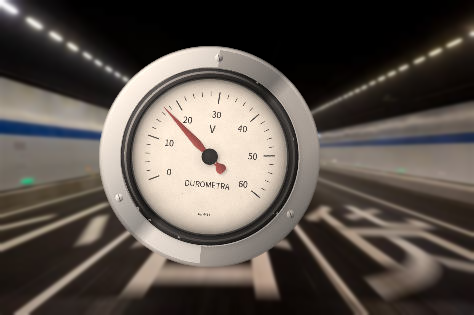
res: {"value": 17, "unit": "V"}
